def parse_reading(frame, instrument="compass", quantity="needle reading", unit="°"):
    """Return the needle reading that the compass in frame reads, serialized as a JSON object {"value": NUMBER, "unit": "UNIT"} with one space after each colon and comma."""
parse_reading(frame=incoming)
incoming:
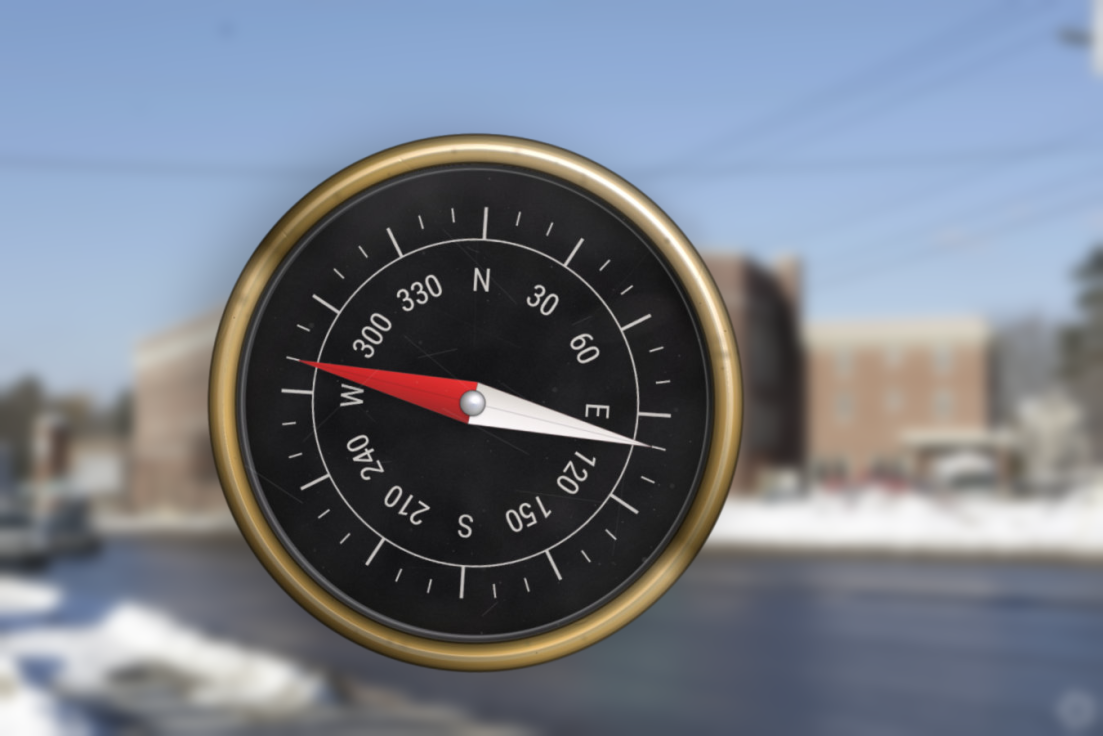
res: {"value": 280, "unit": "°"}
